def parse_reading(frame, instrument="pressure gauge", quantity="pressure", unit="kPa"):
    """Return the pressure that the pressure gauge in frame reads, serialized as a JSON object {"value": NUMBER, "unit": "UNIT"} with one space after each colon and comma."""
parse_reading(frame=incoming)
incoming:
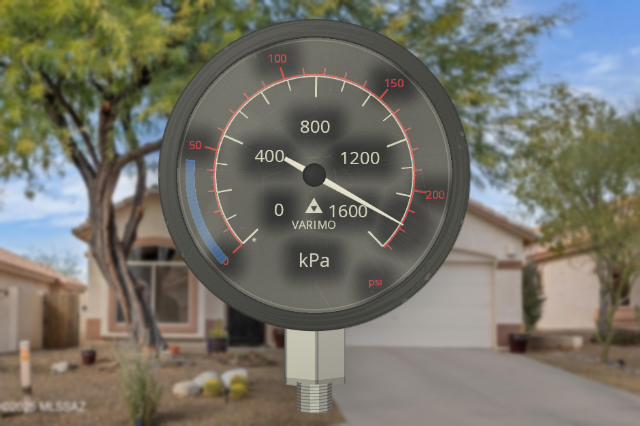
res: {"value": 1500, "unit": "kPa"}
